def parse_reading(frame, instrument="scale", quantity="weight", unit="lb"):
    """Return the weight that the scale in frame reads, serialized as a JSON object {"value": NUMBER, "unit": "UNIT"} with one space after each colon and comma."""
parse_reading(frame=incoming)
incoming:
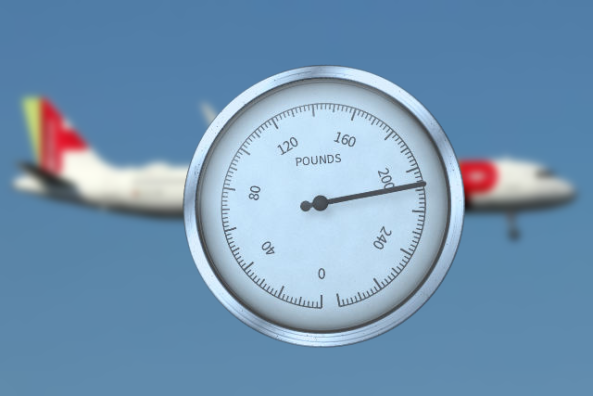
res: {"value": 208, "unit": "lb"}
